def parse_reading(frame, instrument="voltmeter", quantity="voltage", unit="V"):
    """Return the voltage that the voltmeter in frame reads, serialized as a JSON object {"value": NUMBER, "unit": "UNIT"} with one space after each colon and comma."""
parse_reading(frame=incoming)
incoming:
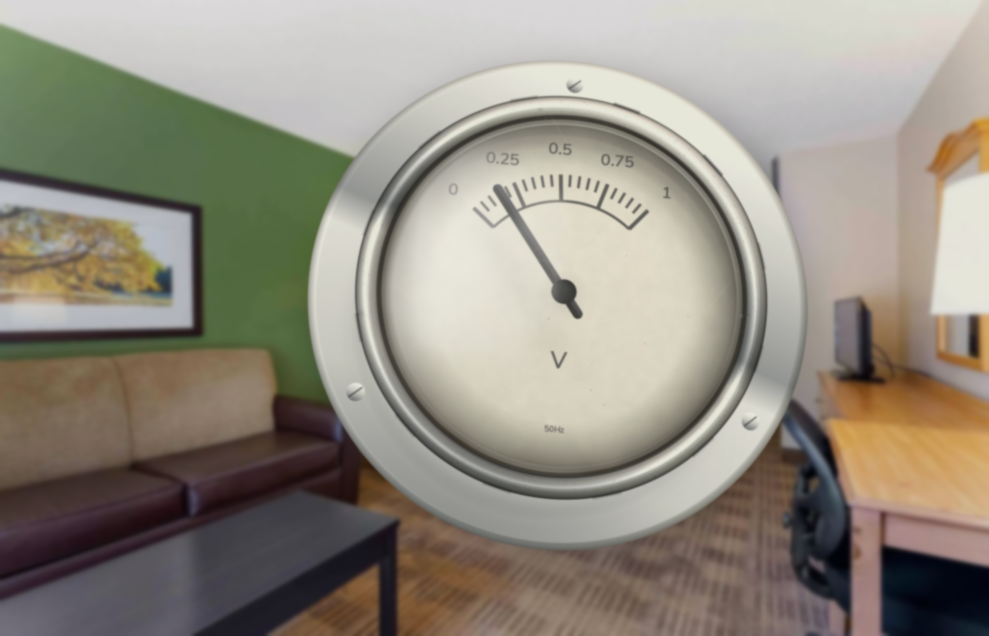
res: {"value": 0.15, "unit": "V"}
